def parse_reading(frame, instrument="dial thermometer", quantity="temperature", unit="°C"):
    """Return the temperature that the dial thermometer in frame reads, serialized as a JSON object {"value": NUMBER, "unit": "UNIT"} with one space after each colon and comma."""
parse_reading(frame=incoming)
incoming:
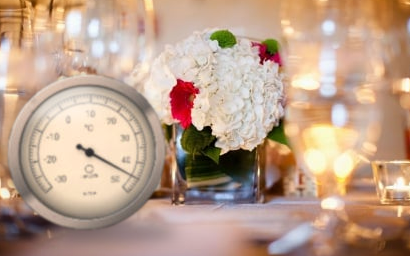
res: {"value": 45, "unit": "°C"}
